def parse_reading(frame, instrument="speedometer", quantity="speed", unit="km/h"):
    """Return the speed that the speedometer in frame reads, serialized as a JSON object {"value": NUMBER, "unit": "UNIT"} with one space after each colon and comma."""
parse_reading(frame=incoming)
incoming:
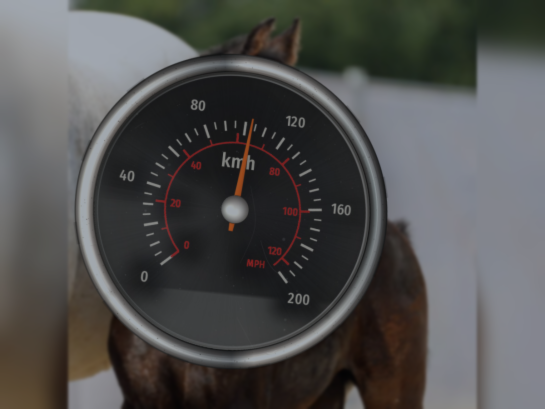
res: {"value": 102.5, "unit": "km/h"}
